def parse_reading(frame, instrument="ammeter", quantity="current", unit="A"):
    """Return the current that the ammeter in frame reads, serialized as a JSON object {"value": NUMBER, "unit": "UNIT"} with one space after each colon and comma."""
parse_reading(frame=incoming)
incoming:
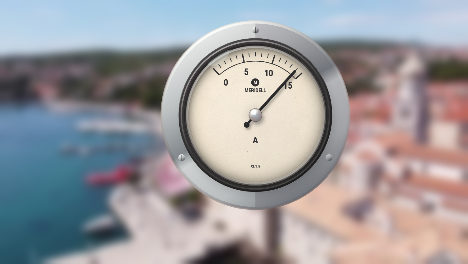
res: {"value": 14, "unit": "A"}
